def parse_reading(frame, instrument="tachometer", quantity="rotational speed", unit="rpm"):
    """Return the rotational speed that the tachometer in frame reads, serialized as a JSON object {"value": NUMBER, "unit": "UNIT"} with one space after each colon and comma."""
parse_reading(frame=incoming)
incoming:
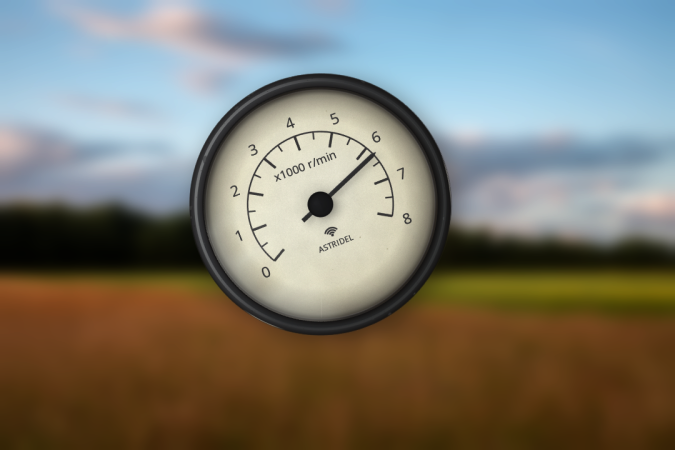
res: {"value": 6250, "unit": "rpm"}
